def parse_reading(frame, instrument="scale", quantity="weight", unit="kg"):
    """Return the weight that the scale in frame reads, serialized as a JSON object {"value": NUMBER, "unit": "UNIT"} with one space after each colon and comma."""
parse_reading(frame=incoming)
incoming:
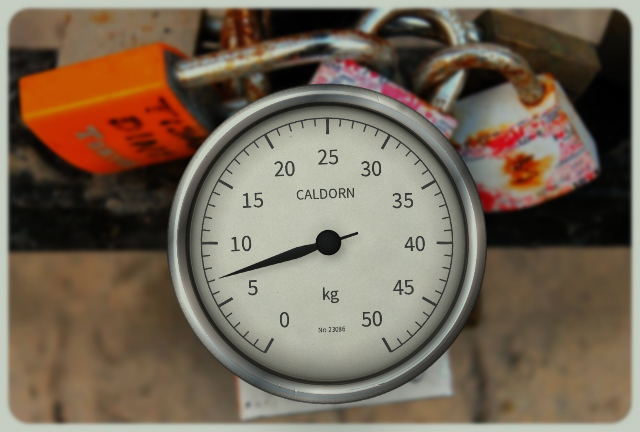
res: {"value": 7, "unit": "kg"}
